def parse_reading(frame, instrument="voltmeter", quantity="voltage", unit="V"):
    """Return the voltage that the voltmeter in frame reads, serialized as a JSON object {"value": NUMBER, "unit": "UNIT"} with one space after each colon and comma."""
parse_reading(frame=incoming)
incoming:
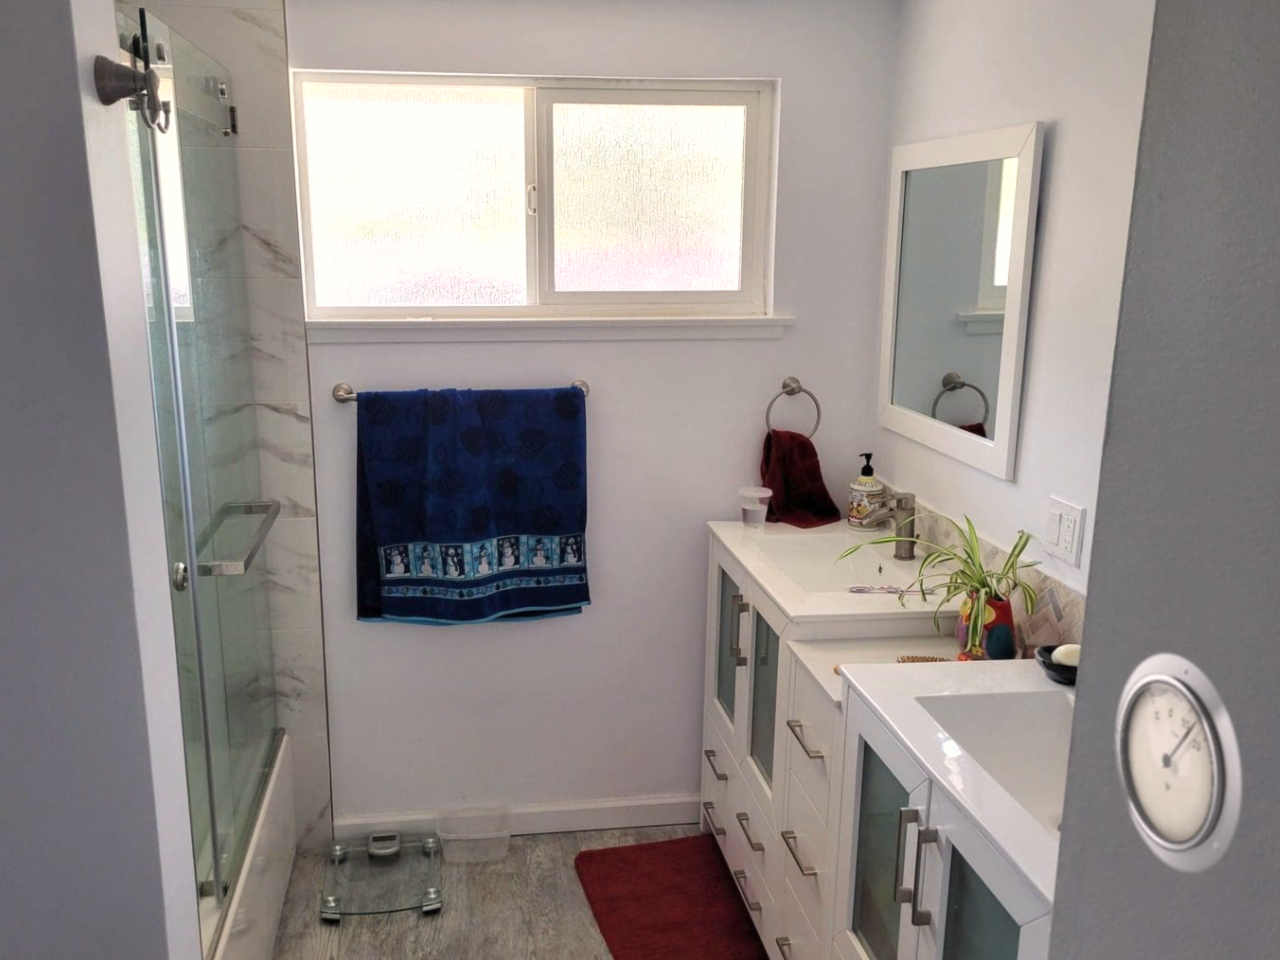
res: {"value": 12.5, "unit": "V"}
